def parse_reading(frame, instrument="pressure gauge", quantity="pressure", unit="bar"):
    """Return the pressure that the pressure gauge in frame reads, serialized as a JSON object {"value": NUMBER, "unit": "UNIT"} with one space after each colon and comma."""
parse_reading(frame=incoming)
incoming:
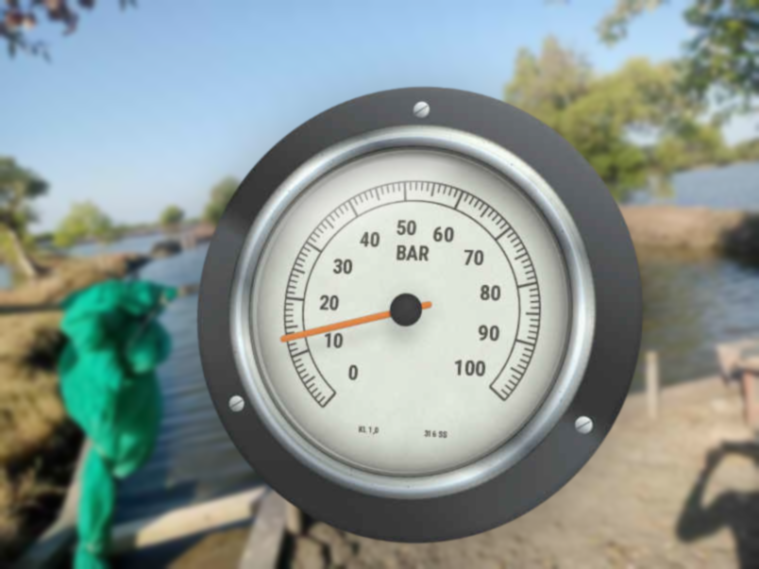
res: {"value": 13, "unit": "bar"}
